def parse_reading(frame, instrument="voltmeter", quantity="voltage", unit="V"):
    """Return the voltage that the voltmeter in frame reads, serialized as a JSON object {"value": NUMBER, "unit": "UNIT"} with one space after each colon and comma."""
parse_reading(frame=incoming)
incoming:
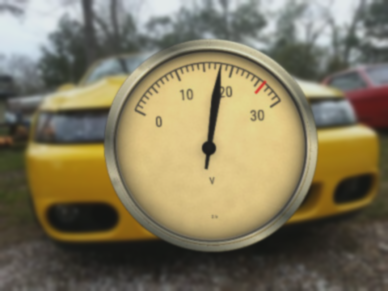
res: {"value": 18, "unit": "V"}
